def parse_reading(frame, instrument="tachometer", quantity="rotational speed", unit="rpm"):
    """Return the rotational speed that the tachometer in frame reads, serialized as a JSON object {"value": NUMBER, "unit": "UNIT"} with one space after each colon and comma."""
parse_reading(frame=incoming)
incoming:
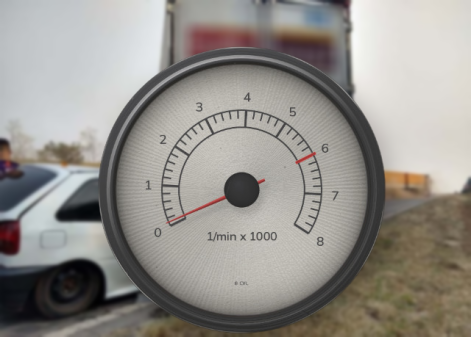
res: {"value": 100, "unit": "rpm"}
